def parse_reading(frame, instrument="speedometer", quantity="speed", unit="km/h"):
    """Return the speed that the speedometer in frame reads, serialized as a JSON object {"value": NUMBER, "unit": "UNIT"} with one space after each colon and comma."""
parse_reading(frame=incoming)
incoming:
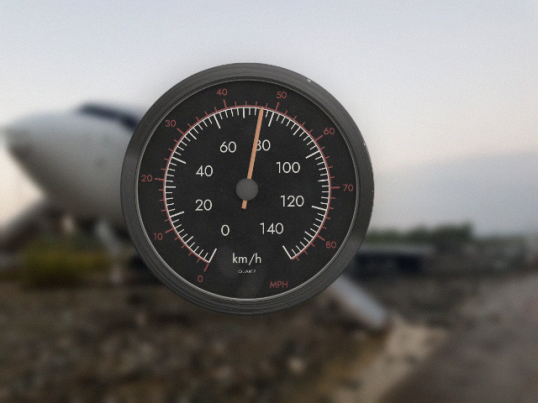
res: {"value": 76, "unit": "km/h"}
